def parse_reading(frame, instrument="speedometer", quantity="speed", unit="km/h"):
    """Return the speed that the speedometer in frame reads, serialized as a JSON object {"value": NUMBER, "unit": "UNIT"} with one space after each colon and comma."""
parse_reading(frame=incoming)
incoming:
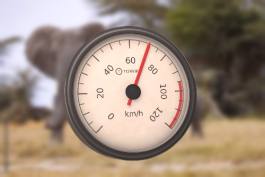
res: {"value": 70, "unit": "km/h"}
